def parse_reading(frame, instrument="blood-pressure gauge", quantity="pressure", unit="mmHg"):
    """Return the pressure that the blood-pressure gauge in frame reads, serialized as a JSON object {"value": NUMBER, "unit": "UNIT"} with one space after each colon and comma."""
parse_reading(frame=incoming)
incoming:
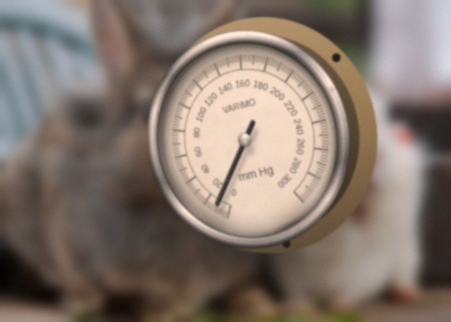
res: {"value": 10, "unit": "mmHg"}
